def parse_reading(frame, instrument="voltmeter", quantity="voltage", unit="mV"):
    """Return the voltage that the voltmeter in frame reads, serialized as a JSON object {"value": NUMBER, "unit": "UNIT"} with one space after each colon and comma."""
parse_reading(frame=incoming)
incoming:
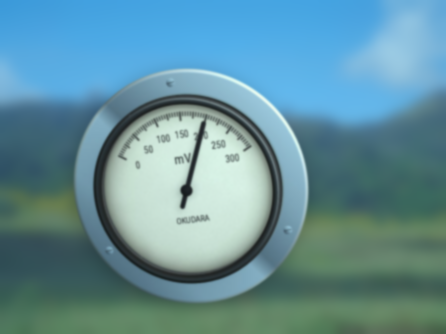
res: {"value": 200, "unit": "mV"}
